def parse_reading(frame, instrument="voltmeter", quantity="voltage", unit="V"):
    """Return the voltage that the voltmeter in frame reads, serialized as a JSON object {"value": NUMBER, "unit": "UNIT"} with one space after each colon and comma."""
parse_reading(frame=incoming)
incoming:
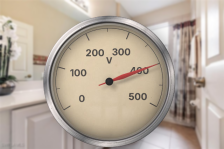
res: {"value": 400, "unit": "V"}
